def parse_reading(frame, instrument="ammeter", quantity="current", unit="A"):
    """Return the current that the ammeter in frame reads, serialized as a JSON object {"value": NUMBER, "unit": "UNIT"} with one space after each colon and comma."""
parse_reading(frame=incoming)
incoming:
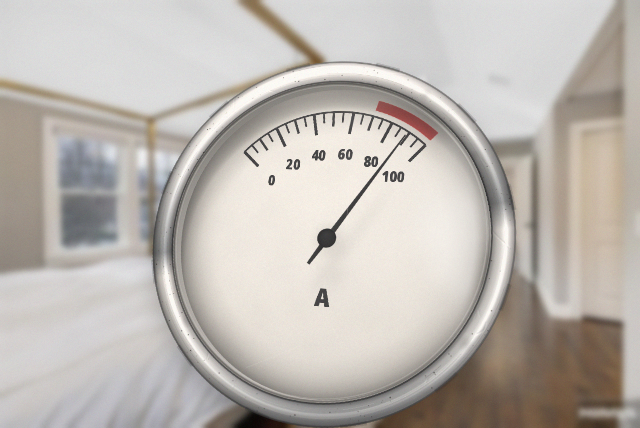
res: {"value": 90, "unit": "A"}
